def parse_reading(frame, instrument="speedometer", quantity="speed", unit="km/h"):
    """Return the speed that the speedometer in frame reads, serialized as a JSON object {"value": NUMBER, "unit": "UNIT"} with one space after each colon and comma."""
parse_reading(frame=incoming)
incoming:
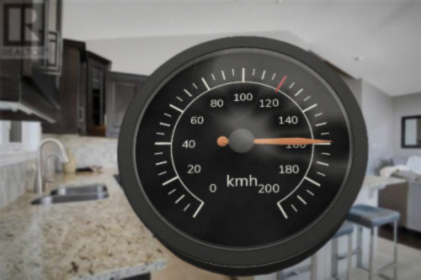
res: {"value": 160, "unit": "km/h"}
